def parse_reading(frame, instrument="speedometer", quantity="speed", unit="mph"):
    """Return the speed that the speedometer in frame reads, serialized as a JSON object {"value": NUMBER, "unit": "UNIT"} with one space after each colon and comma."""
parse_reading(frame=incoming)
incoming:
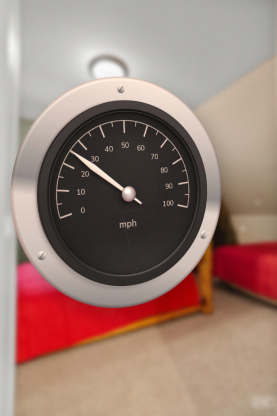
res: {"value": 25, "unit": "mph"}
